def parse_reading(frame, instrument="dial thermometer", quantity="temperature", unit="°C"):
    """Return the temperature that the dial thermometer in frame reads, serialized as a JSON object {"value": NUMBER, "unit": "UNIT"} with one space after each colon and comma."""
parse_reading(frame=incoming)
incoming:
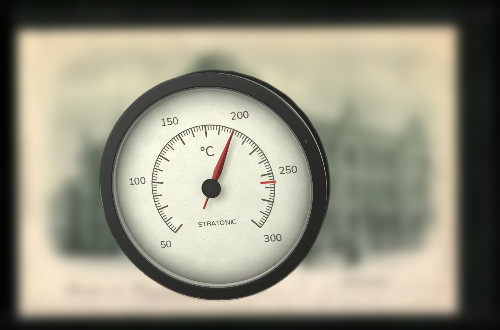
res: {"value": 200, "unit": "°C"}
